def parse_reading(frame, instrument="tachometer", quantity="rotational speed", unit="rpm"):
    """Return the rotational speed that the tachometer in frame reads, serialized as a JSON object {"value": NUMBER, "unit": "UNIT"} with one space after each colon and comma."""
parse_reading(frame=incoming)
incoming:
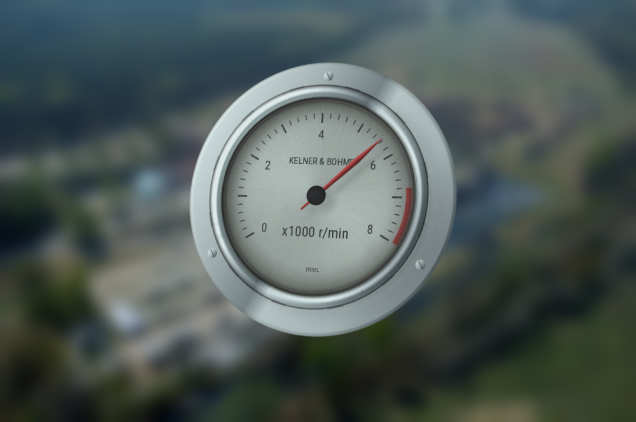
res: {"value": 5600, "unit": "rpm"}
